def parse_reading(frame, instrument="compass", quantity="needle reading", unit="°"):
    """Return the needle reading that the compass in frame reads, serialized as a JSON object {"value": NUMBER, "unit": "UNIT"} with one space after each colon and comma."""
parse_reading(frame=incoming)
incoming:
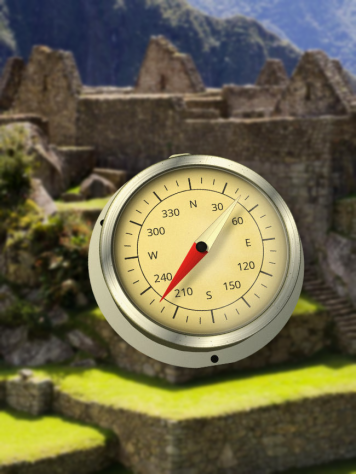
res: {"value": 225, "unit": "°"}
